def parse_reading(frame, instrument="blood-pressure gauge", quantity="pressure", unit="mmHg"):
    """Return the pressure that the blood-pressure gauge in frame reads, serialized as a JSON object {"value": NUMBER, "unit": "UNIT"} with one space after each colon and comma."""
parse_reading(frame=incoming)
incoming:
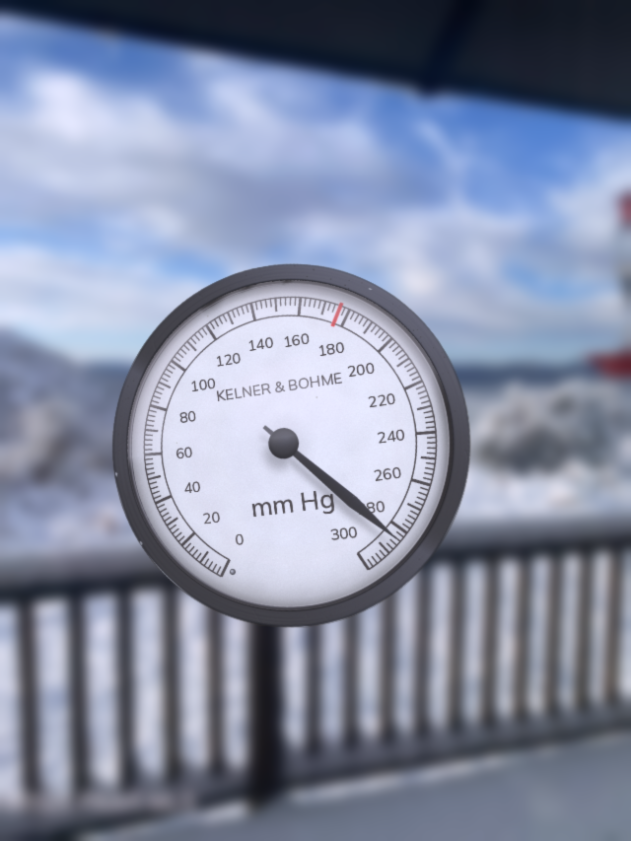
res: {"value": 284, "unit": "mmHg"}
